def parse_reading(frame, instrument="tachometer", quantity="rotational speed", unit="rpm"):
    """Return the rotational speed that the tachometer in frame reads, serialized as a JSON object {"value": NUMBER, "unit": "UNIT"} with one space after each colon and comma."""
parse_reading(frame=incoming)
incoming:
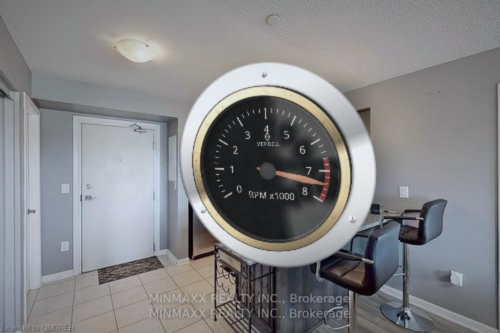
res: {"value": 7400, "unit": "rpm"}
